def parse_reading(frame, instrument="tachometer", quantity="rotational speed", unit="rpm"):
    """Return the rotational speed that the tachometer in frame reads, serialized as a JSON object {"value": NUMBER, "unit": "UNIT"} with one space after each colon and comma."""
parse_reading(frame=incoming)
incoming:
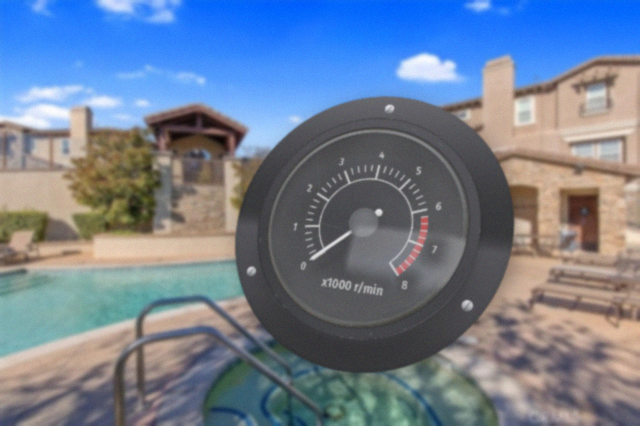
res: {"value": 0, "unit": "rpm"}
